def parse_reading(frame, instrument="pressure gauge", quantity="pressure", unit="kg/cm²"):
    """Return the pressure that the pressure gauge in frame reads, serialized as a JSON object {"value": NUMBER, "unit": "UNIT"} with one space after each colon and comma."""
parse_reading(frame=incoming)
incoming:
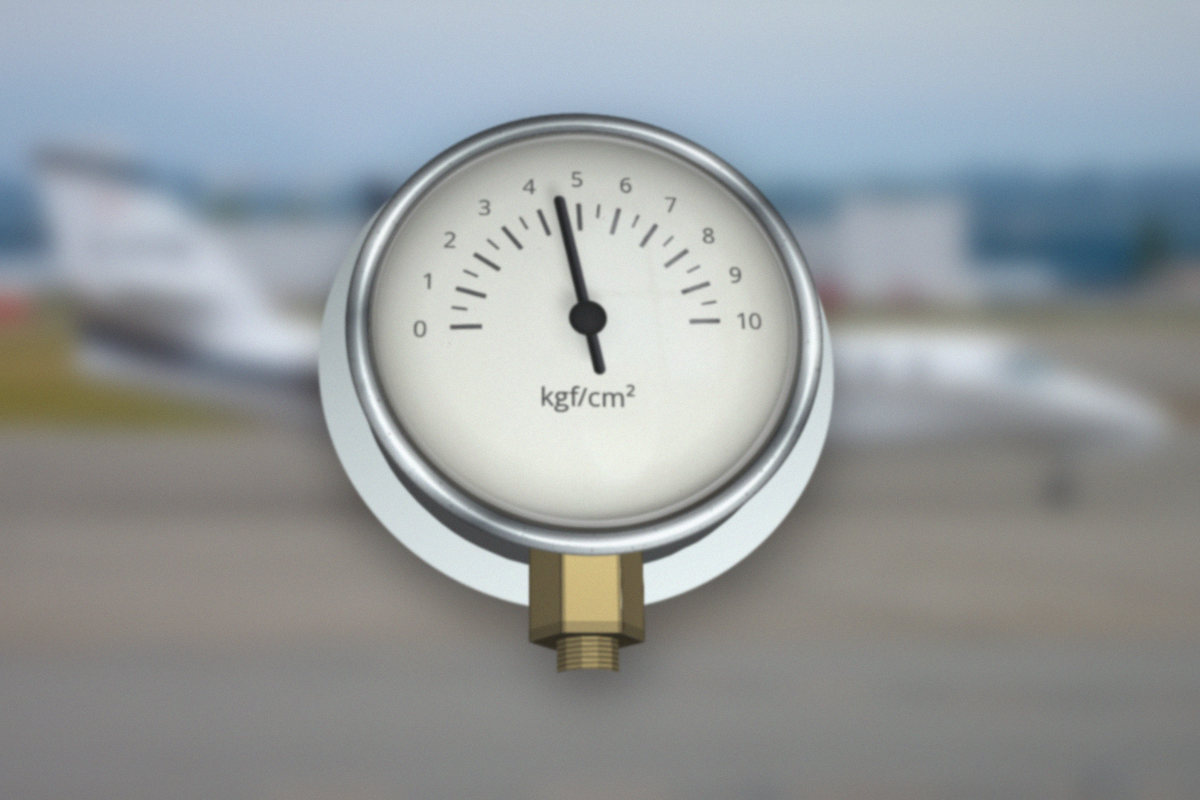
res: {"value": 4.5, "unit": "kg/cm²"}
